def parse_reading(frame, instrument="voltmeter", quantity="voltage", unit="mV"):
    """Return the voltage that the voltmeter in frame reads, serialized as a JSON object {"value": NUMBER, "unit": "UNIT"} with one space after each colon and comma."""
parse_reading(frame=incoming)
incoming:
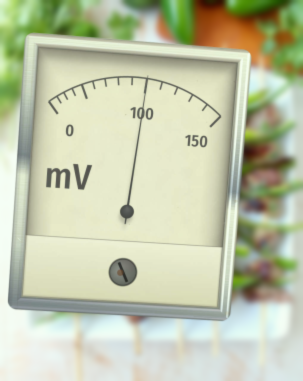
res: {"value": 100, "unit": "mV"}
